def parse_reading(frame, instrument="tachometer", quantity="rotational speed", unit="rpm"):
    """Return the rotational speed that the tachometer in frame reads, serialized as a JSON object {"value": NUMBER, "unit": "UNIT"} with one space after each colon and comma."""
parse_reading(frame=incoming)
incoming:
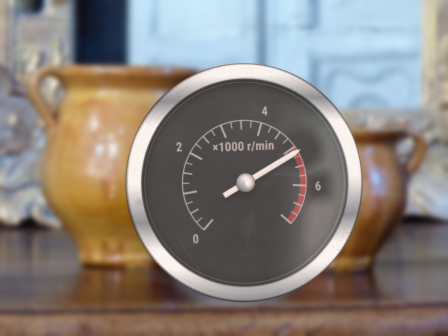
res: {"value": 5125, "unit": "rpm"}
